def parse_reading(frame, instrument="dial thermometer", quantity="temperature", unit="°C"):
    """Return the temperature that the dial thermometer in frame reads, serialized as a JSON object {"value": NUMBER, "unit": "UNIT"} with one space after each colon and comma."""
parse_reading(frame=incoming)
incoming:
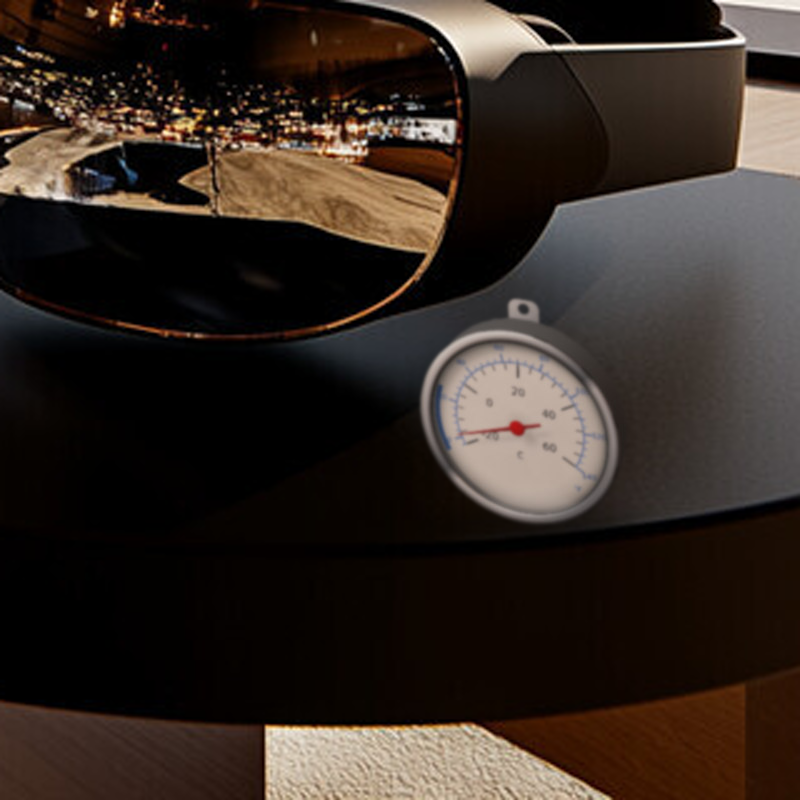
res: {"value": -16, "unit": "°C"}
